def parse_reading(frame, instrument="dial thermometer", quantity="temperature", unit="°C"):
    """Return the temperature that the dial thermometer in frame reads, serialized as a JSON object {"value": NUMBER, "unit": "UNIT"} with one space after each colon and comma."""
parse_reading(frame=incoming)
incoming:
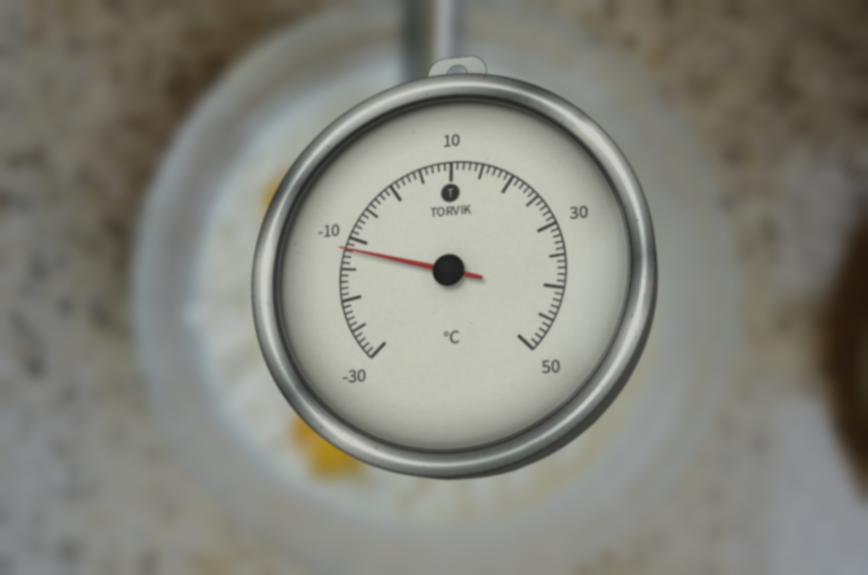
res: {"value": -12, "unit": "°C"}
